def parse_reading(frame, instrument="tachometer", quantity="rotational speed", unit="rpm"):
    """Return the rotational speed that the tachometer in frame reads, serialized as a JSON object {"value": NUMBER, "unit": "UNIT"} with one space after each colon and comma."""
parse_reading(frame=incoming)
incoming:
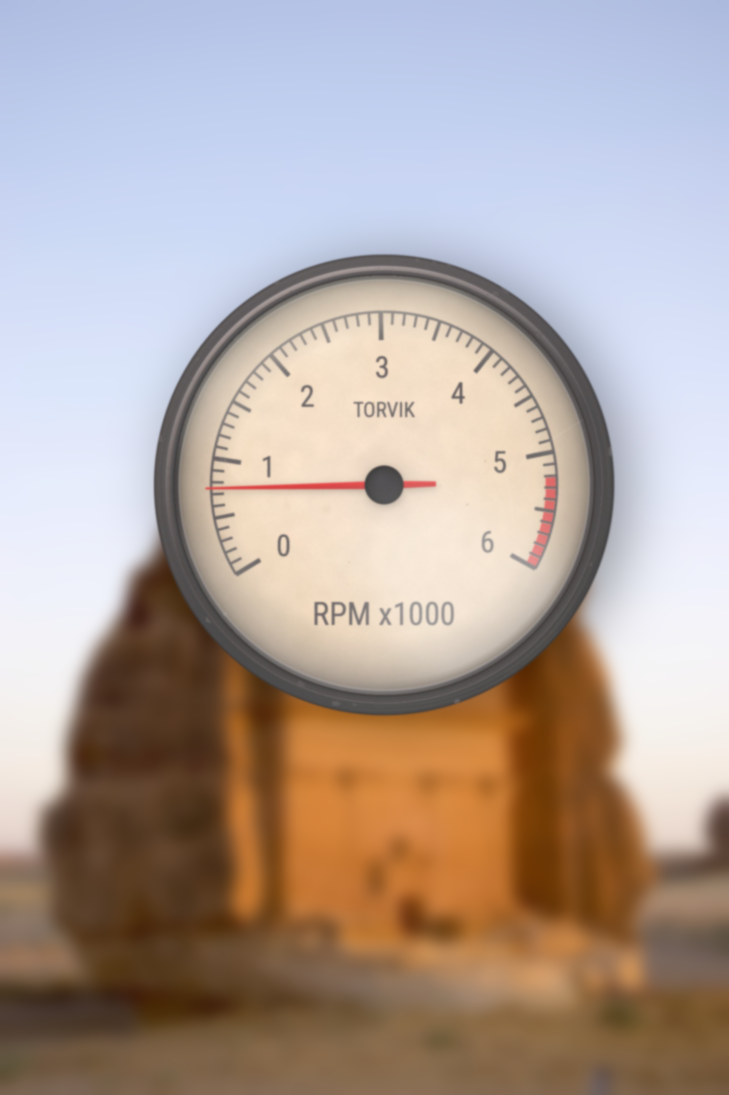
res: {"value": 750, "unit": "rpm"}
